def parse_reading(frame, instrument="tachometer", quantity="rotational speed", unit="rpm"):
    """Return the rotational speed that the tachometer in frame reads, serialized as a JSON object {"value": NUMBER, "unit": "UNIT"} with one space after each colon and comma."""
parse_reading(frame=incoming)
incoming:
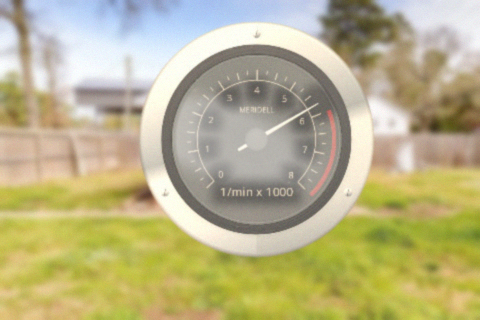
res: {"value": 5750, "unit": "rpm"}
